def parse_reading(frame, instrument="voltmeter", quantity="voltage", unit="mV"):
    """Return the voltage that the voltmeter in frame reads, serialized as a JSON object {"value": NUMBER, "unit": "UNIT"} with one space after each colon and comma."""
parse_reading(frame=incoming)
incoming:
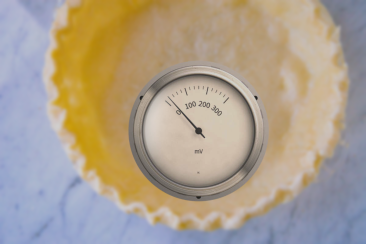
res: {"value": 20, "unit": "mV"}
